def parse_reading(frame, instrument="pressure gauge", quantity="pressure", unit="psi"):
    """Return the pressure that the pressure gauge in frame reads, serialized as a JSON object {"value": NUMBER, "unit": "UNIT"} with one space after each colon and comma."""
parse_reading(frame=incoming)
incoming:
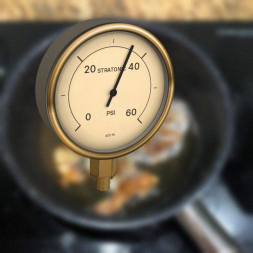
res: {"value": 35, "unit": "psi"}
